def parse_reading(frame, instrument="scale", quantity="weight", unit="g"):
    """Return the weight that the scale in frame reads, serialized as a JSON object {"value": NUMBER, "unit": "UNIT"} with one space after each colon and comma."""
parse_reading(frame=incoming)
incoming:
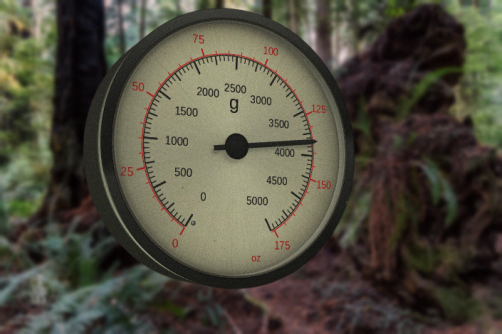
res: {"value": 3850, "unit": "g"}
